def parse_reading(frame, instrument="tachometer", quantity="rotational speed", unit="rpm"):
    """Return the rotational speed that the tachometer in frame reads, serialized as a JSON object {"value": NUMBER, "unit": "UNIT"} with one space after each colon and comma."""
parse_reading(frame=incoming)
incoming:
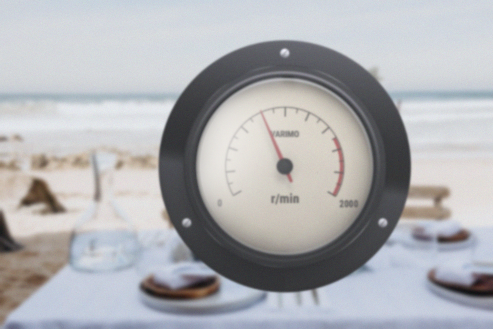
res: {"value": 800, "unit": "rpm"}
